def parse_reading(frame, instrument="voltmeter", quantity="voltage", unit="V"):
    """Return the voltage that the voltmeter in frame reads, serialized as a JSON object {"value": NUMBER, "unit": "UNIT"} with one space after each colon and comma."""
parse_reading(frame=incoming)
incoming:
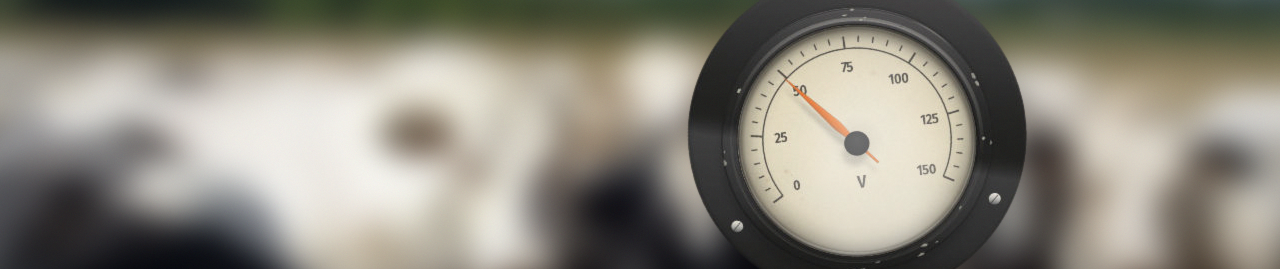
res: {"value": 50, "unit": "V"}
